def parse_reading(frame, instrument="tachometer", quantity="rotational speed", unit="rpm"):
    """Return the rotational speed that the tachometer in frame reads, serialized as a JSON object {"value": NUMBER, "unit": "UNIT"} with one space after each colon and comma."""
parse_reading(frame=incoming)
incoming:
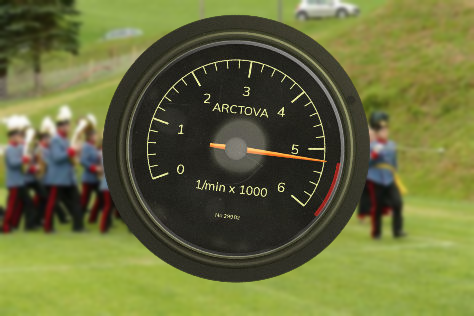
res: {"value": 5200, "unit": "rpm"}
